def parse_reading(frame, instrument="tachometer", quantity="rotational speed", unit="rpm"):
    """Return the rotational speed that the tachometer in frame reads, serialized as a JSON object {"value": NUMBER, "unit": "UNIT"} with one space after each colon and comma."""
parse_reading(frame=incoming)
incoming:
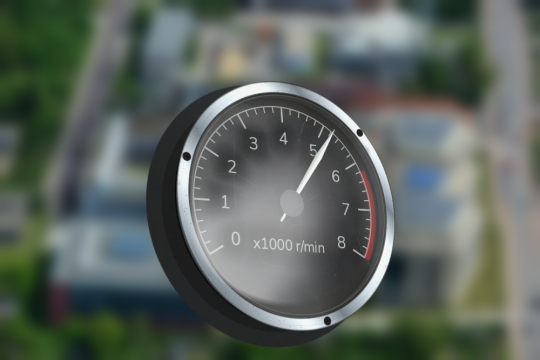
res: {"value": 5200, "unit": "rpm"}
